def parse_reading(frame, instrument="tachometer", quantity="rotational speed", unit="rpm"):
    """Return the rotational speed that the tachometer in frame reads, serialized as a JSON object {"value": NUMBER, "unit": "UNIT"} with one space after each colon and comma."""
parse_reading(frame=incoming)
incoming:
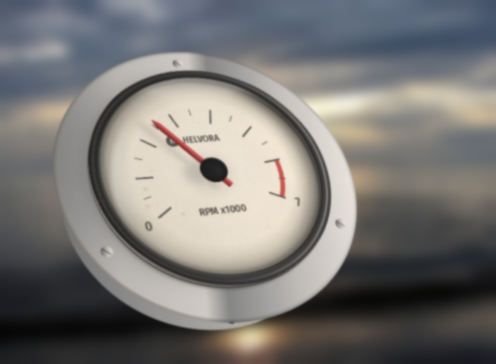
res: {"value": 2500, "unit": "rpm"}
